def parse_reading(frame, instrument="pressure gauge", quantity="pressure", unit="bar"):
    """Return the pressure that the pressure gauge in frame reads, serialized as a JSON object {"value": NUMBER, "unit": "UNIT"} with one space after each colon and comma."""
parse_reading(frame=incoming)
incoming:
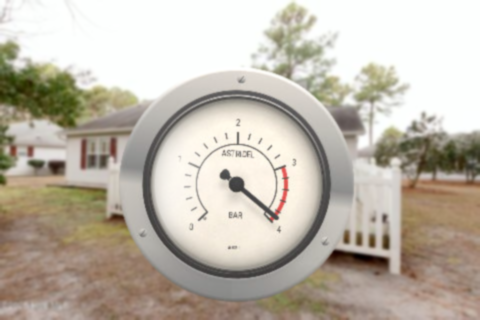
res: {"value": 3.9, "unit": "bar"}
